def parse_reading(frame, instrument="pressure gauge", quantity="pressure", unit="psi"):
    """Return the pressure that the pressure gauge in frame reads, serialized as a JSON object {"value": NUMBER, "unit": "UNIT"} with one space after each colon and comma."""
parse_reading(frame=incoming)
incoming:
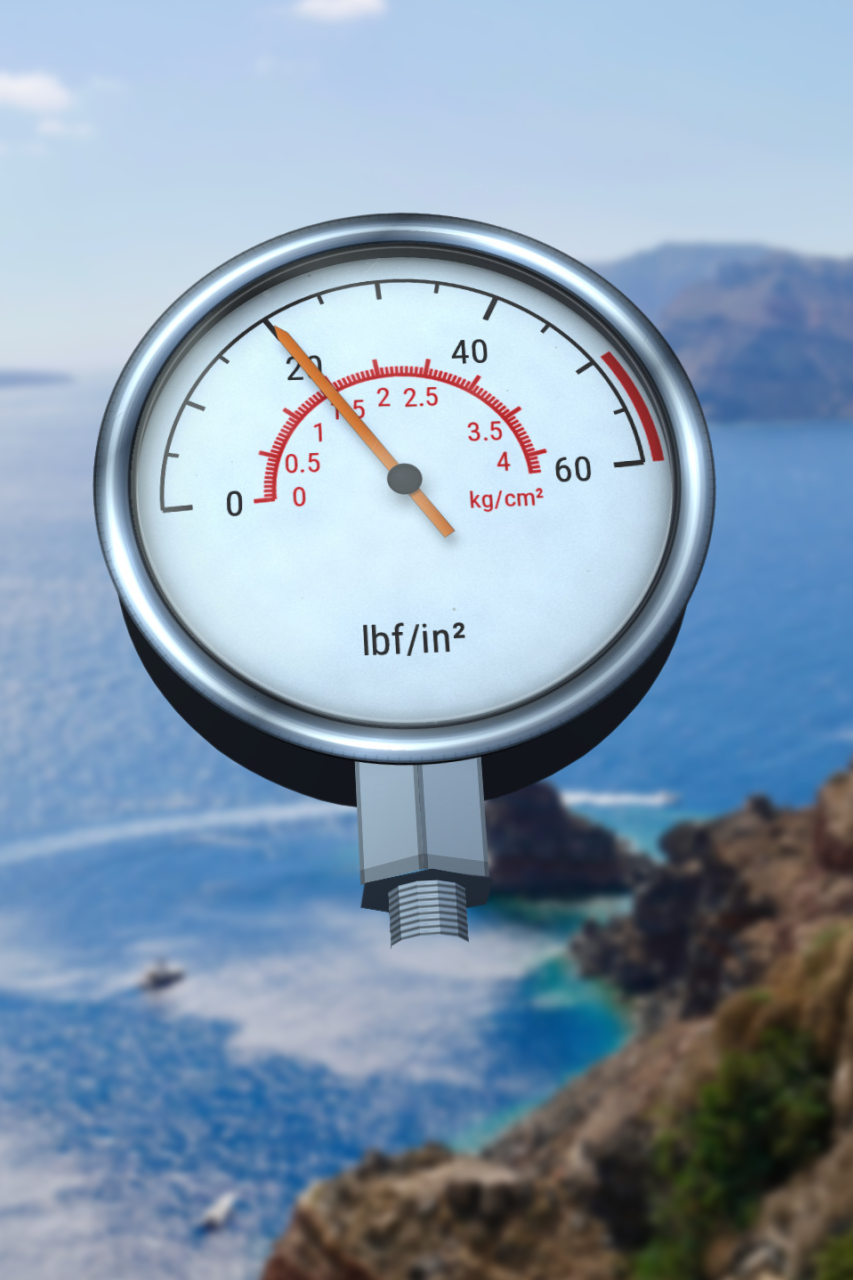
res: {"value": 20, "unit": "psi"}
